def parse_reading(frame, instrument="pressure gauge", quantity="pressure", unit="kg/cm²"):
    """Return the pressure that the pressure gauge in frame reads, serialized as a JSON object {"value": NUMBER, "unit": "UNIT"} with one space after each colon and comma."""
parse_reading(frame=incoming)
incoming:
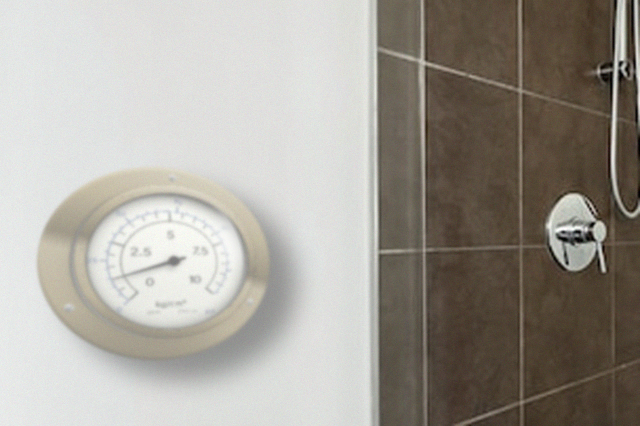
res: {"value": 1, "unit": "kg/cm²"}
